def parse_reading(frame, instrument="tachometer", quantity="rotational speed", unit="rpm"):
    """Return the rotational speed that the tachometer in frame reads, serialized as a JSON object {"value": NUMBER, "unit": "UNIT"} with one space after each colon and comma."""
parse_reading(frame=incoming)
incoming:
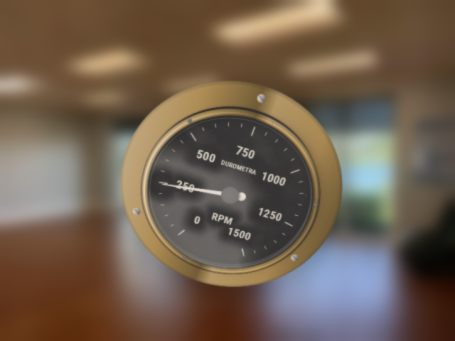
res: {"value": 250, "unit": "rpm"}
